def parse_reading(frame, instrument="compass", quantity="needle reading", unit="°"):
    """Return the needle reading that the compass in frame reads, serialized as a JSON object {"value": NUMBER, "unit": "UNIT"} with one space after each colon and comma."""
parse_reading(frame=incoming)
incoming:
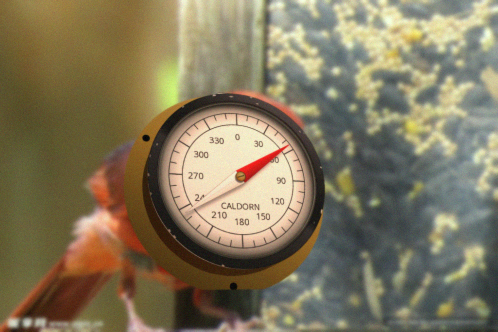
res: {"value": 55, "unit": "°"}
